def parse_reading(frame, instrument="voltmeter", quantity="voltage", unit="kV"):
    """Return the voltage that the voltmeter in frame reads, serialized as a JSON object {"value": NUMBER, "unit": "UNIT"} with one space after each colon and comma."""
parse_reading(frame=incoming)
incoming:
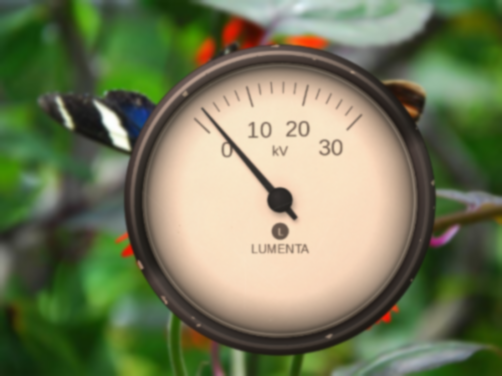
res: {"value": 2, "unit": "kV"}
